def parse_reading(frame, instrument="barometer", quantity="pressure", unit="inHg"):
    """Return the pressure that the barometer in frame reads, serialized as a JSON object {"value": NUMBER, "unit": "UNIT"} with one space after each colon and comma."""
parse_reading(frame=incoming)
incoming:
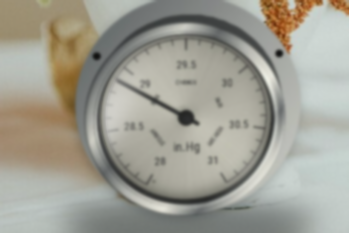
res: {"value": 28.9, "unit": "inHg"}
